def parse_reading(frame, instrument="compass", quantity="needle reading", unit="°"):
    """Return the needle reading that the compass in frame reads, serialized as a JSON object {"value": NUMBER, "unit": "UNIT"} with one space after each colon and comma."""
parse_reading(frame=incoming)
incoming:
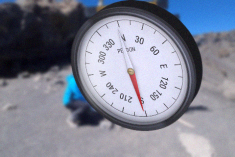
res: {"value": 180, "unit": "°"}
